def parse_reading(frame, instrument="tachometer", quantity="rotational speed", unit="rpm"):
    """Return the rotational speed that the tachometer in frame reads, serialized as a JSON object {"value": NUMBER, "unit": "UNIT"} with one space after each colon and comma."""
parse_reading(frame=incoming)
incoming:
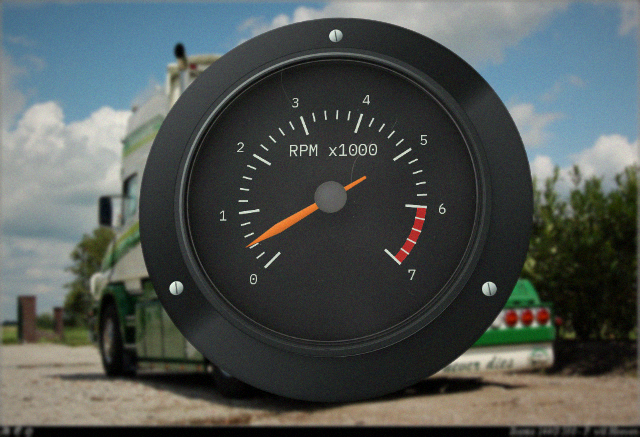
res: {"value": 400, "unit": "rpm"}
